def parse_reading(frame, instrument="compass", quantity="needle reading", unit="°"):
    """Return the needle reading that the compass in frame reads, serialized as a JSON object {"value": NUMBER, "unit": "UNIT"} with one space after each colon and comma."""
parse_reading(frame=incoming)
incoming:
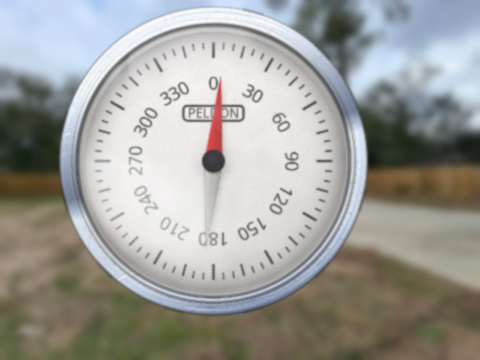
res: {"value": 5, "unit": "°"}
